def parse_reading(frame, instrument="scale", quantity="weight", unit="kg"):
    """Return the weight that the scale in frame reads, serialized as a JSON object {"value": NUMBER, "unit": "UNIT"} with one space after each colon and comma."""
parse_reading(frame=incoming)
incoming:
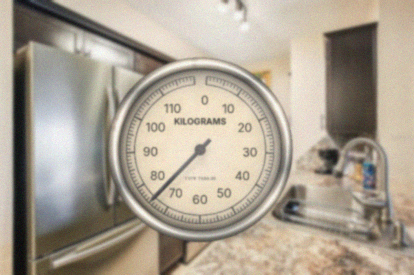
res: {"value": 75, "unit": "kg"}
